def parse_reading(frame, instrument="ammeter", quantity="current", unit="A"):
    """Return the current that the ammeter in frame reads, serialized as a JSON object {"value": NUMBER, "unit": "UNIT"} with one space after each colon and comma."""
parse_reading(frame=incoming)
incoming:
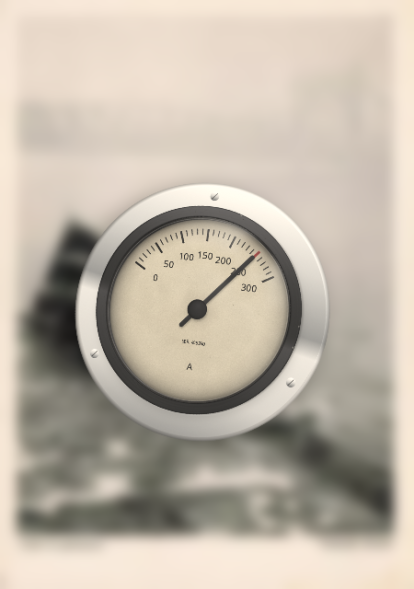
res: {"value": 250, "unit": "A"}
